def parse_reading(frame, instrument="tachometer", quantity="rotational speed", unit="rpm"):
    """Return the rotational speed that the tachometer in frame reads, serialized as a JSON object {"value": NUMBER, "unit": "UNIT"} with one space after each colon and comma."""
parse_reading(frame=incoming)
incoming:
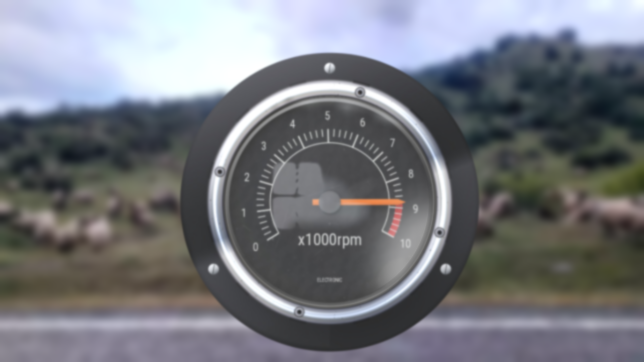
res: {"value": 8800, "unit": "rpm"}
